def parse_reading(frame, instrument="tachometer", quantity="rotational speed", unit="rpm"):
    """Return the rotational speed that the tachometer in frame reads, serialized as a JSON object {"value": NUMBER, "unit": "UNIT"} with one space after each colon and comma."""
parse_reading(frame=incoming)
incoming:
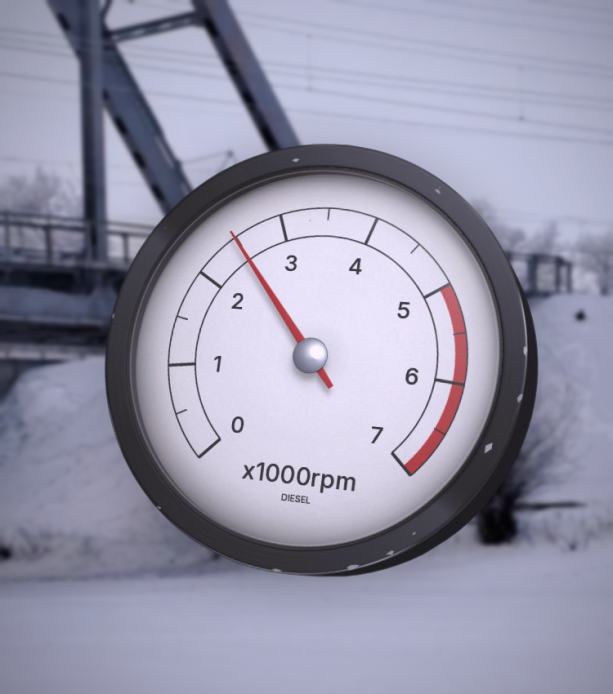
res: {"value": 2500, "unit": "rpm"}
